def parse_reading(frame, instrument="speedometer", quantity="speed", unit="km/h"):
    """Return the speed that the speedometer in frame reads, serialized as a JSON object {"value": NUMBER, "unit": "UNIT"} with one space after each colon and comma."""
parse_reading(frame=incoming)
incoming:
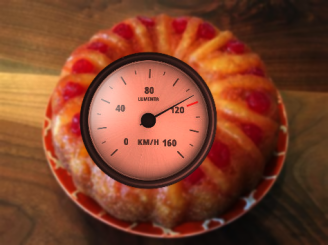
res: {"value": 115, "unit": "km/h"}
